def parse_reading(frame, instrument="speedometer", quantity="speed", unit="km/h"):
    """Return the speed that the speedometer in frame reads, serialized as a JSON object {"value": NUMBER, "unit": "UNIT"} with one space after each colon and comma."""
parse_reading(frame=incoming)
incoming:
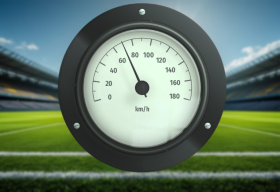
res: {"value": 70, "unit": "km/h"}
